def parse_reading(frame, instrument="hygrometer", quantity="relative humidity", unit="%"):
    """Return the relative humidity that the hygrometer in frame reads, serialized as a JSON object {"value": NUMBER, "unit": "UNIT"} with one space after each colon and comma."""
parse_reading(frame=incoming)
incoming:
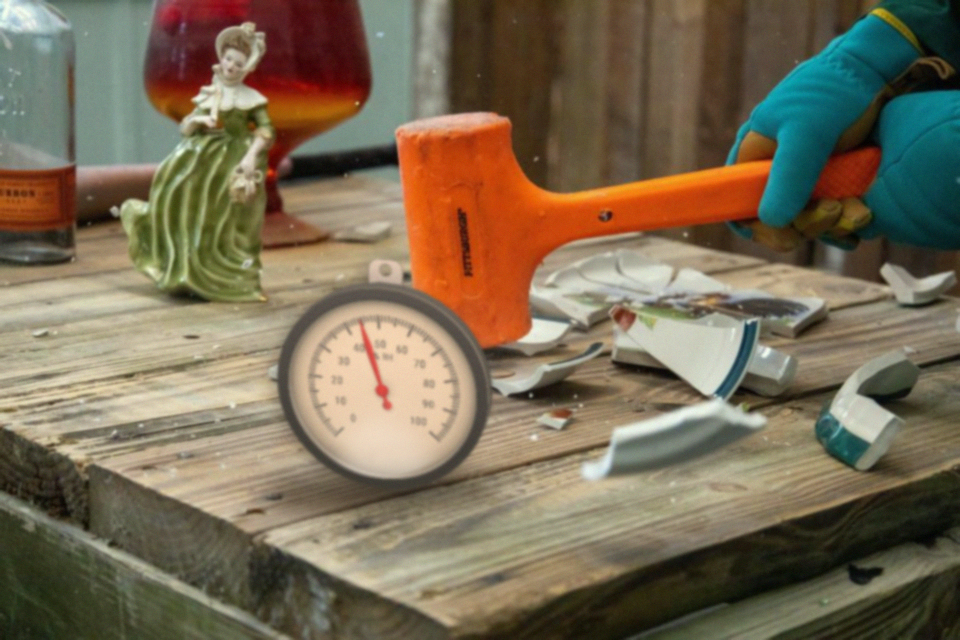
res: {"value": 45, "unit": "%"}
